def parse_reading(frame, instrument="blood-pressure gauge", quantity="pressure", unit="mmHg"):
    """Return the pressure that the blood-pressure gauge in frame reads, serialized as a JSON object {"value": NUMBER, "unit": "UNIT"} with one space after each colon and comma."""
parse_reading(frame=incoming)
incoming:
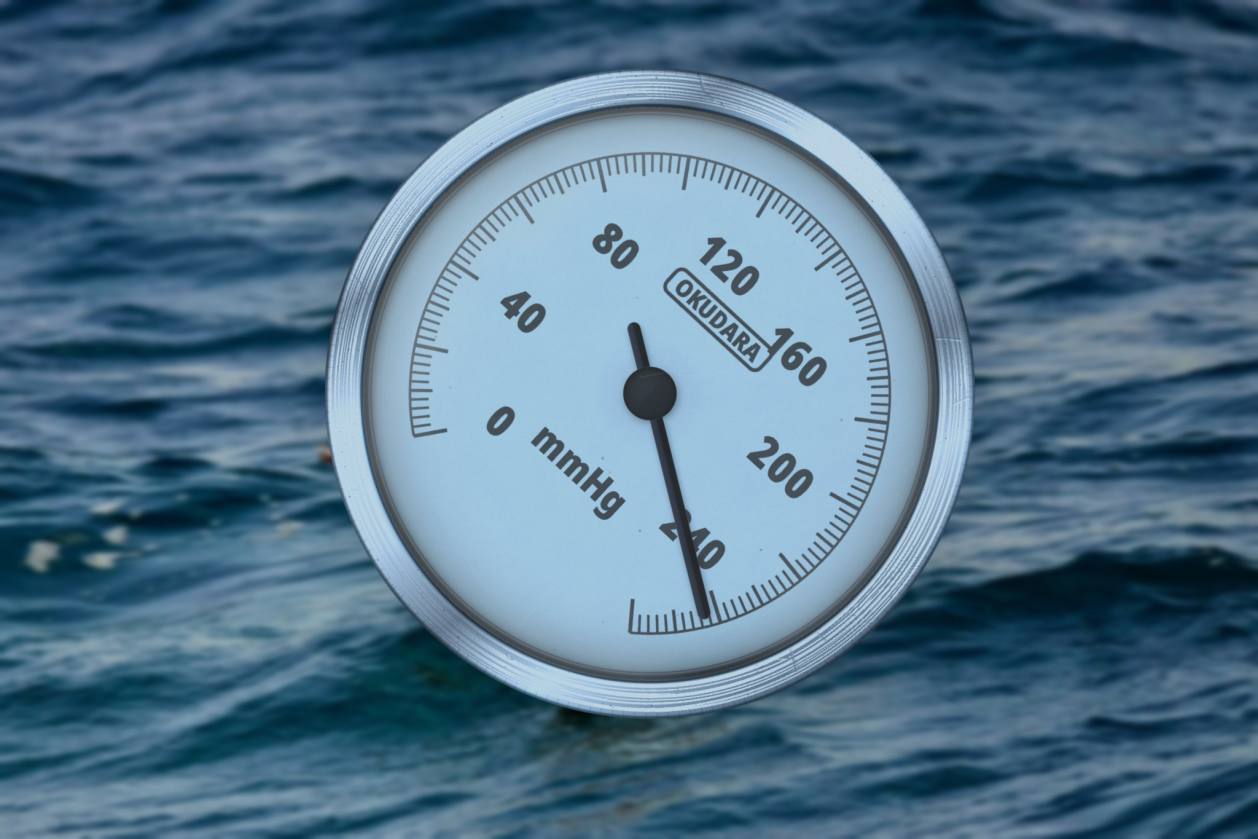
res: {"value": 243, "unit": "mmHg"}
